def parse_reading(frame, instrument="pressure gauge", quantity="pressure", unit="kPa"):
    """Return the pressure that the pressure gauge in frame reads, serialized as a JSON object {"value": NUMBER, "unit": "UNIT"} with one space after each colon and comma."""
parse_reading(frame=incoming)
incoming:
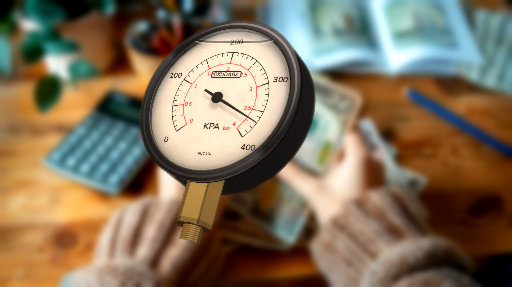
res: {"value": 370, "unit": "kPa"}
